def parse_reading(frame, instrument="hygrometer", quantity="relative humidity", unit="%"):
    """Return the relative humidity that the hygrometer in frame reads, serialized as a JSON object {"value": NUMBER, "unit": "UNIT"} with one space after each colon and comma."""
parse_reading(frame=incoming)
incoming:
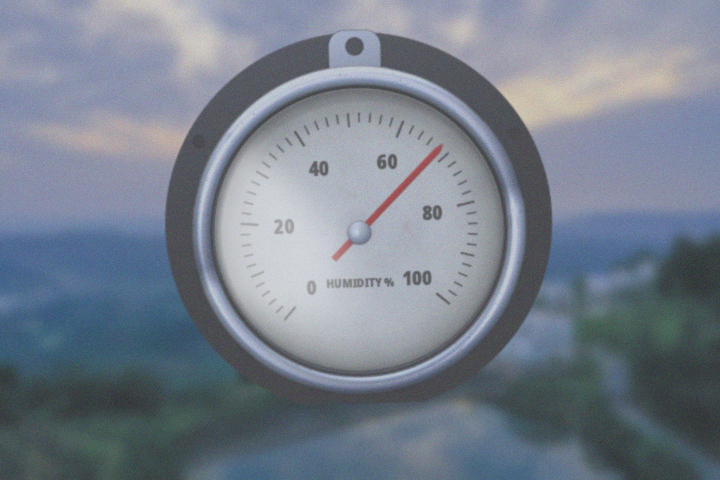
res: {"value": 68, "unit": "%"}
